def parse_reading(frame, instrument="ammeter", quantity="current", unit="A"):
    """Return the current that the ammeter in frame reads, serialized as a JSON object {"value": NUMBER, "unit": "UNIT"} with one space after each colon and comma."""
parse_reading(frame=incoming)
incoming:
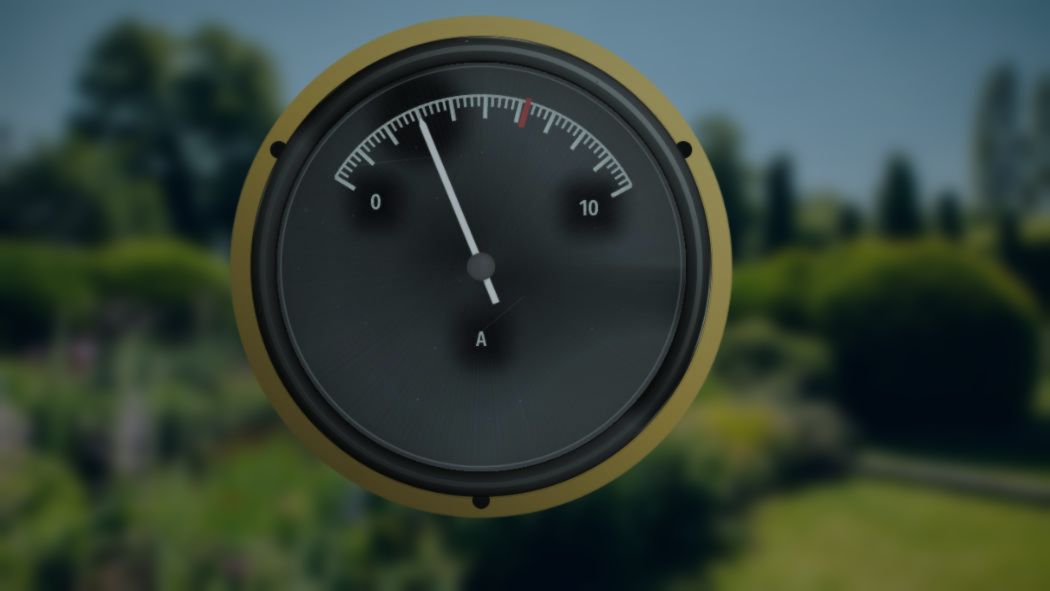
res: {"value": 3, "unit": "A"}
